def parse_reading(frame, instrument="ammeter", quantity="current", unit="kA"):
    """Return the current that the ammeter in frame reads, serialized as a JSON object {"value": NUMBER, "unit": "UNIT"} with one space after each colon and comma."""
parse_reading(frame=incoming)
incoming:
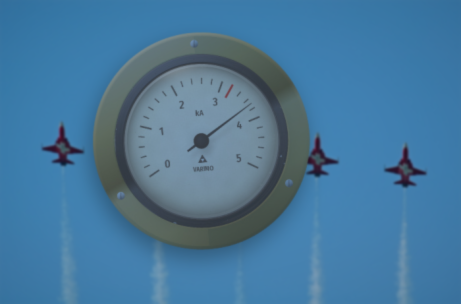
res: {"value": 3.7, "unit": "kA"}
